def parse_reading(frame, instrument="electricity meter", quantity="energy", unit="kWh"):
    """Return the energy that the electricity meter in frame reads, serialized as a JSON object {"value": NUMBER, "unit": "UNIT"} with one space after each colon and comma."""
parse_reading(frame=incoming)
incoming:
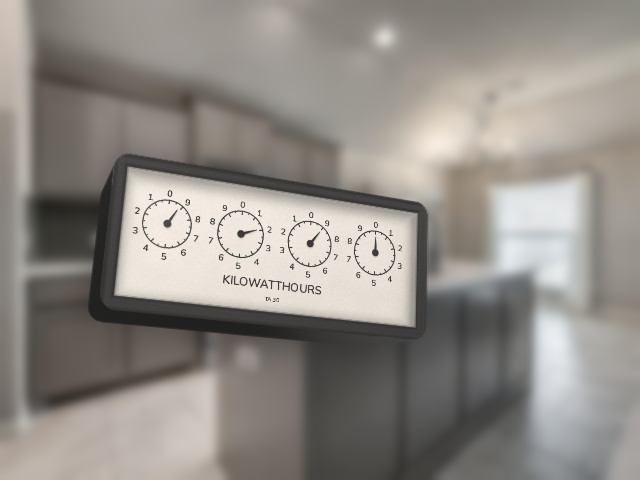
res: {"value": 9190, "unit": "kWh"}
